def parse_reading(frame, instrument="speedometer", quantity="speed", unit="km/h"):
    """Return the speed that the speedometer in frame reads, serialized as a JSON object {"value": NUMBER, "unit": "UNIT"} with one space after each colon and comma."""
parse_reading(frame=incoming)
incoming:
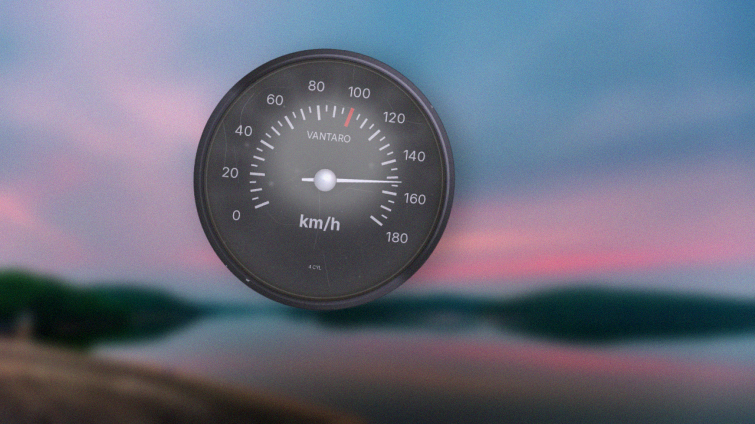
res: {"value": 152.5, "unit": "km/h"}
